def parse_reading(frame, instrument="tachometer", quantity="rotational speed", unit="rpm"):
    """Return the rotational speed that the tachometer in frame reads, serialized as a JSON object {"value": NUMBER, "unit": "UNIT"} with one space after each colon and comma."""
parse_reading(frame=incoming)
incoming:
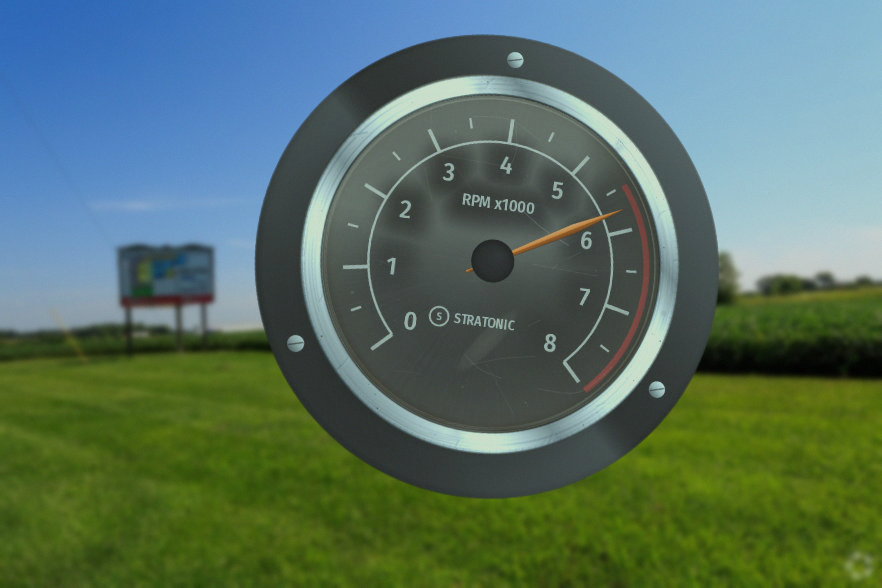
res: {"value": 5750, "unit": "rpm"}
